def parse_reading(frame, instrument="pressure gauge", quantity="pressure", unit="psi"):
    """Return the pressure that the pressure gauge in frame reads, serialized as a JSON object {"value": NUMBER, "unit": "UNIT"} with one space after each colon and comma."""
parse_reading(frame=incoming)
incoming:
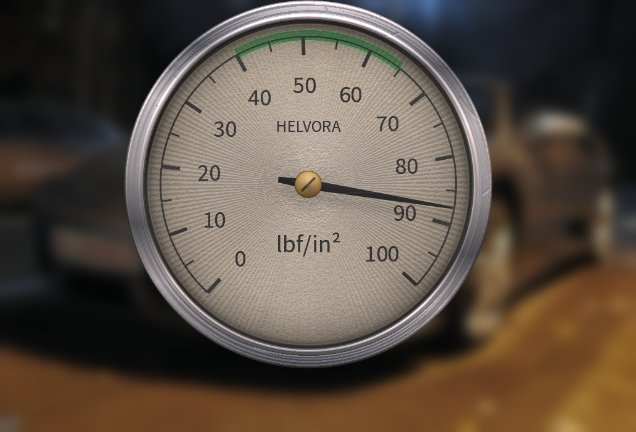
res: {"value": 87.5, "unit": "psi"}
